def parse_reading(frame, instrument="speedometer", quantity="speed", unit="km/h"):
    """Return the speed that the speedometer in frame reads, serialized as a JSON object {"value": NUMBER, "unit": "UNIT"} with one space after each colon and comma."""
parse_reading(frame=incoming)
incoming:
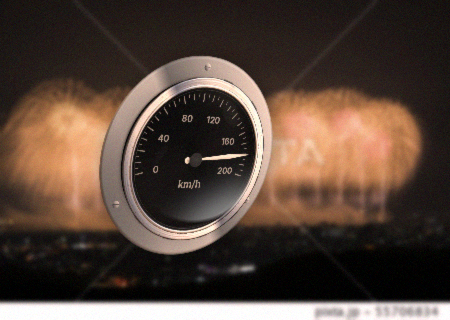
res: {"value": 180, "unit": "km/h"}
